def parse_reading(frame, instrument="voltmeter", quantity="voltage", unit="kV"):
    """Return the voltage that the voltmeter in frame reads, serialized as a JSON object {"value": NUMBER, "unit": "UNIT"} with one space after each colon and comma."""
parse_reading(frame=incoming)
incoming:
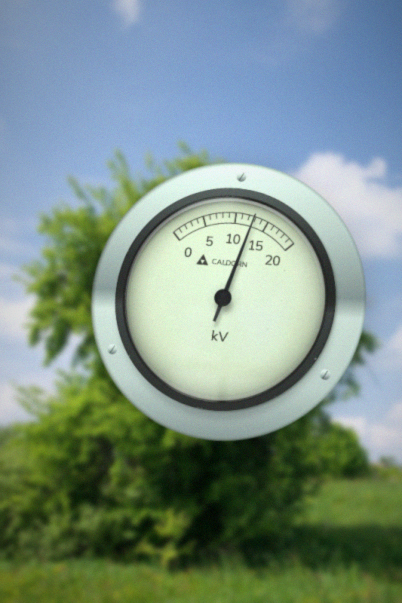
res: {"value": 13, "unit": "kV"}
